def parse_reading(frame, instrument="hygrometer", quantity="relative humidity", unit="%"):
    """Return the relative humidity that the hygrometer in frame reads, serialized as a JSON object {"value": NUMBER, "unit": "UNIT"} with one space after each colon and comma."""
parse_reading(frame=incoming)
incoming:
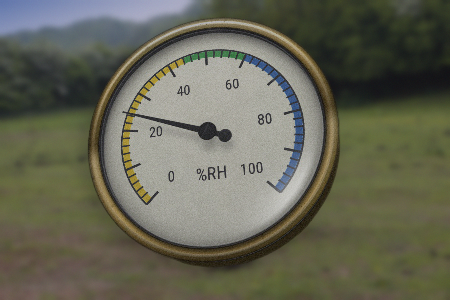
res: {"value": 24, "unit": "%"}
